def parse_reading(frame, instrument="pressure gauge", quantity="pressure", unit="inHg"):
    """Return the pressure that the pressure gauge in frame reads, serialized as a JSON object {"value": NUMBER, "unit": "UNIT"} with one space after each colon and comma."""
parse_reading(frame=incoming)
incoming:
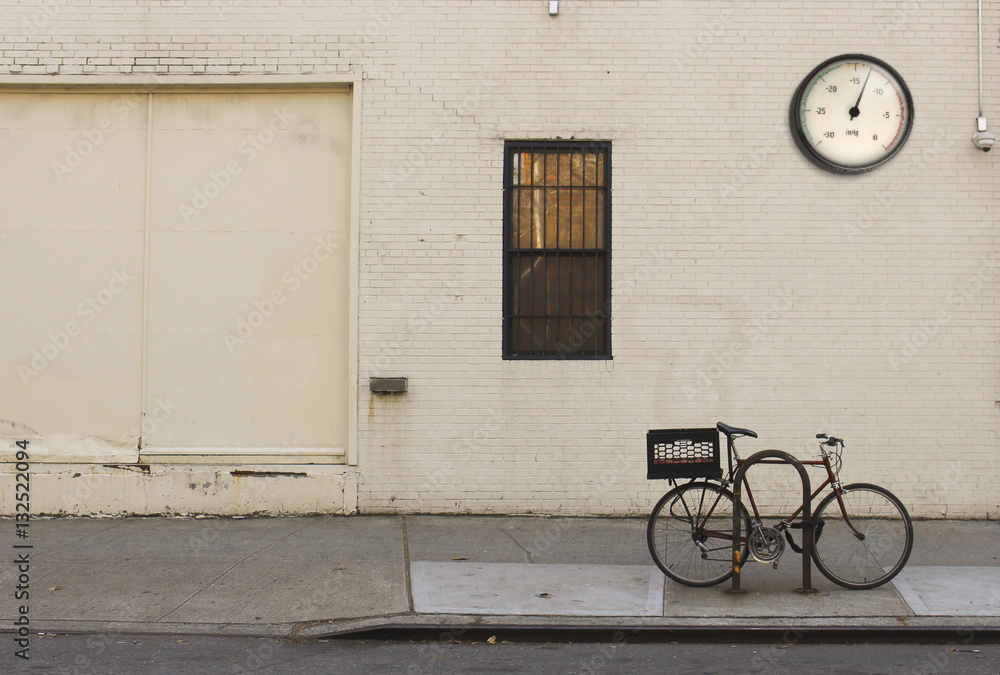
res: {"value": -13, "unit": "inHg"}
